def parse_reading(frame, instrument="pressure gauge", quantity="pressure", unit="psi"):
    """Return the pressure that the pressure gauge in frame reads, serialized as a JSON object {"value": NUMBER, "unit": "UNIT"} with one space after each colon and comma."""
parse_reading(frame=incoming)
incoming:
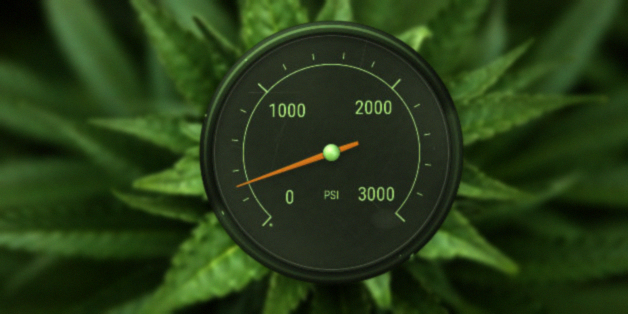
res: {"value": 300, "unit": "psi"}
